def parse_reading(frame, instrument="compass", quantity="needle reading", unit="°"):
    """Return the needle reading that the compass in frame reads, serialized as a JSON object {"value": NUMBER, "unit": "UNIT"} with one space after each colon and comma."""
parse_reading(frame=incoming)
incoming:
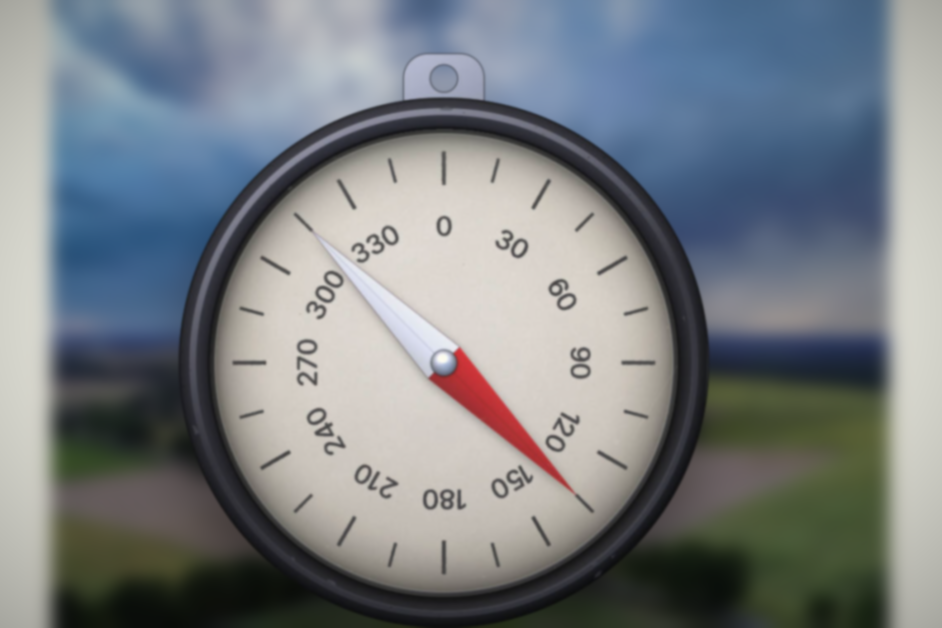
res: {"value": 135, "unit": "°"}
